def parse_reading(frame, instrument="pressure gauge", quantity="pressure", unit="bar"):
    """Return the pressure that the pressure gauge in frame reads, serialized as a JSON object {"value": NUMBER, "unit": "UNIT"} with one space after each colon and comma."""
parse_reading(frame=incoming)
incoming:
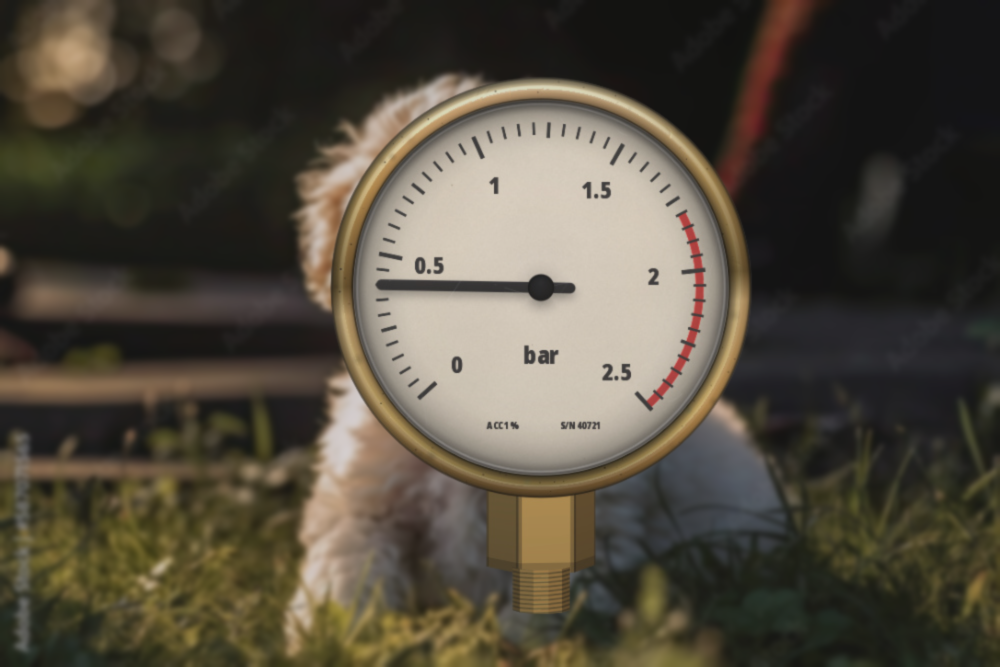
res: {"value": 0.4, "unit": "bar"}
